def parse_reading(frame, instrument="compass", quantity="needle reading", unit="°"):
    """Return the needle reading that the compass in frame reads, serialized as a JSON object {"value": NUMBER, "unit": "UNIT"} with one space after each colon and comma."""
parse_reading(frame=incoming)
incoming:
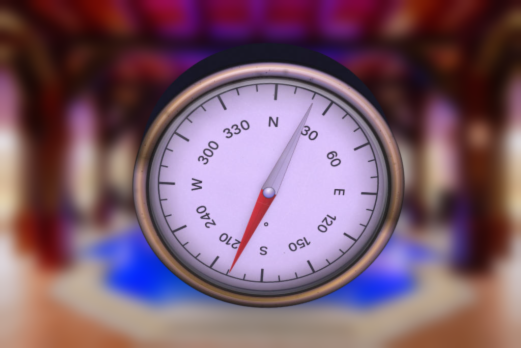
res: {"value": 200, "unit": "°"}
